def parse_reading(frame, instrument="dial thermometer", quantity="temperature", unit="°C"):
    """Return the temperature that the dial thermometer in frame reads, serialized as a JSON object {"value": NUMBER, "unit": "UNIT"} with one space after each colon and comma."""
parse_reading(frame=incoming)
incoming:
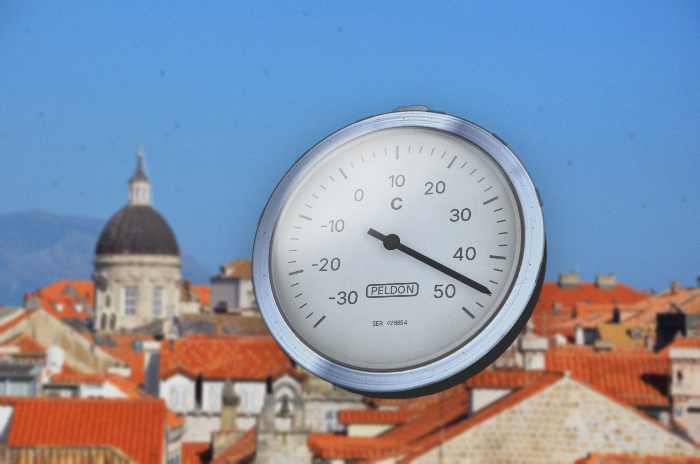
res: {"value": 46, "unit": "°C"}
